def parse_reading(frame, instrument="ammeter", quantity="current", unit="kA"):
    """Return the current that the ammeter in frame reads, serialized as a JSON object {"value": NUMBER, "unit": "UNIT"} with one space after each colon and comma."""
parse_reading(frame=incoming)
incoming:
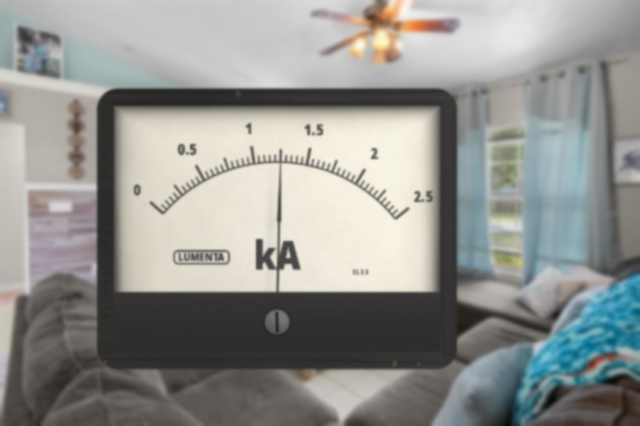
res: {"value": 1.25, "unit": "kA"}
